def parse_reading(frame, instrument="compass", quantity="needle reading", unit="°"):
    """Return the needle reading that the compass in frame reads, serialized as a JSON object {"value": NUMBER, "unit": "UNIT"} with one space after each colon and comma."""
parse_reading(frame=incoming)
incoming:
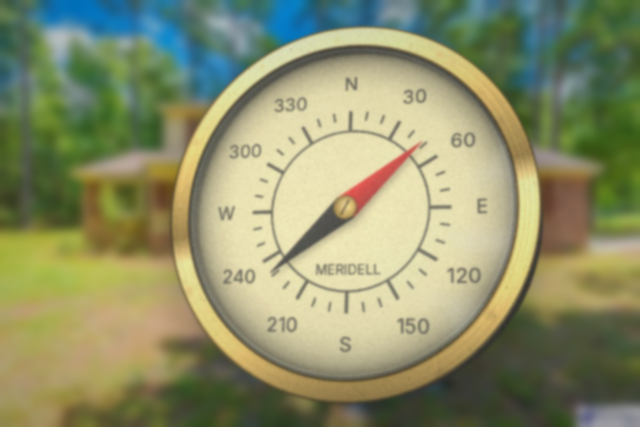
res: {"value": 50, "unit": "°"}
